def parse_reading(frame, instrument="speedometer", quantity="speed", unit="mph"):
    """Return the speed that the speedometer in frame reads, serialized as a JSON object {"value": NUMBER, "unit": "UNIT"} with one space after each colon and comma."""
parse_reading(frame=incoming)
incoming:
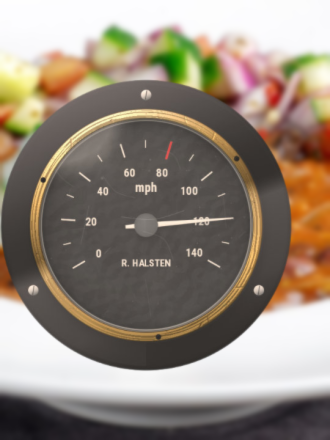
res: {"value": 120, "unit": "mph"}
